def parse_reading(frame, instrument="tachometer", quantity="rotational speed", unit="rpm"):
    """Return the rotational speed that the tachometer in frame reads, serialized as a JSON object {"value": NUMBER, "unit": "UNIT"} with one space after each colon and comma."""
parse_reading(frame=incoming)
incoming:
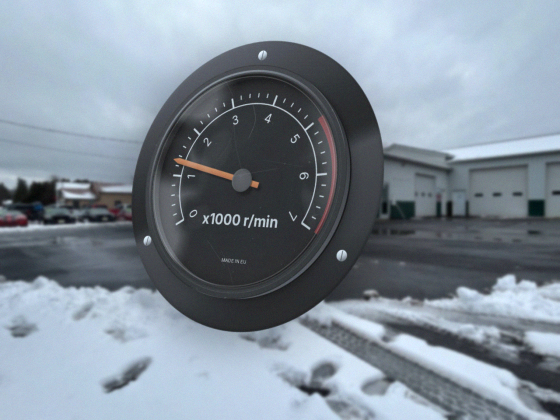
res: {"value": 1300, "unit": "rpm"}
